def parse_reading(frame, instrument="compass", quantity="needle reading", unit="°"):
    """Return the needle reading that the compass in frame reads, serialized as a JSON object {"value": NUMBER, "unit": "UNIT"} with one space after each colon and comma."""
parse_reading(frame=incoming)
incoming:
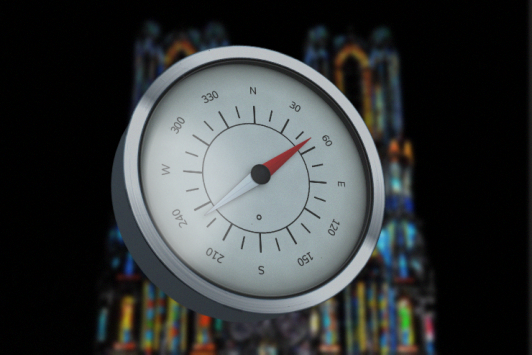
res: {"value": 52.5, "unit": "°"}
